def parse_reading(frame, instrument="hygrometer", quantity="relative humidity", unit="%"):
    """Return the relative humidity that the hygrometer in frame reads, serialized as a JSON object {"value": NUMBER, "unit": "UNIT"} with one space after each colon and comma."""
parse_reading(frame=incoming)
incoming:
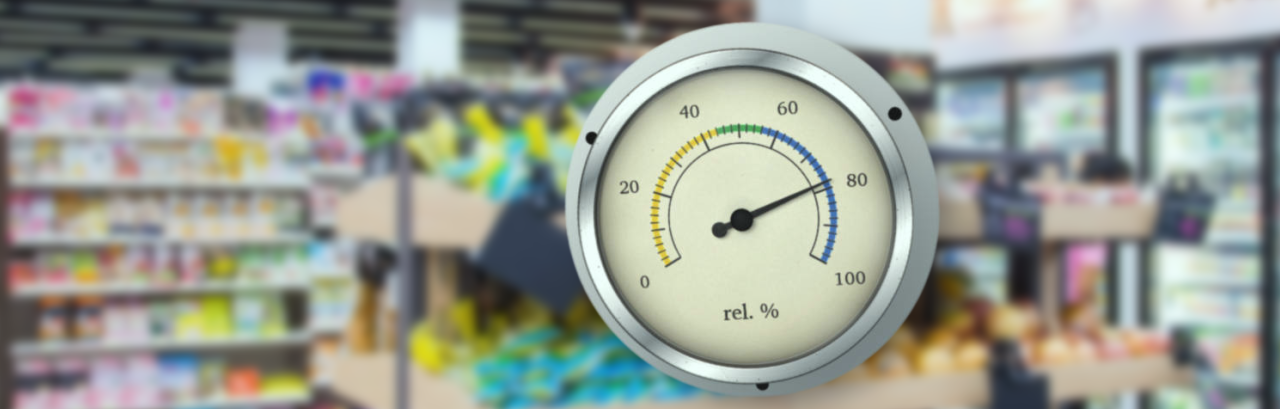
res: {"value": 78, "unit": "%"}
